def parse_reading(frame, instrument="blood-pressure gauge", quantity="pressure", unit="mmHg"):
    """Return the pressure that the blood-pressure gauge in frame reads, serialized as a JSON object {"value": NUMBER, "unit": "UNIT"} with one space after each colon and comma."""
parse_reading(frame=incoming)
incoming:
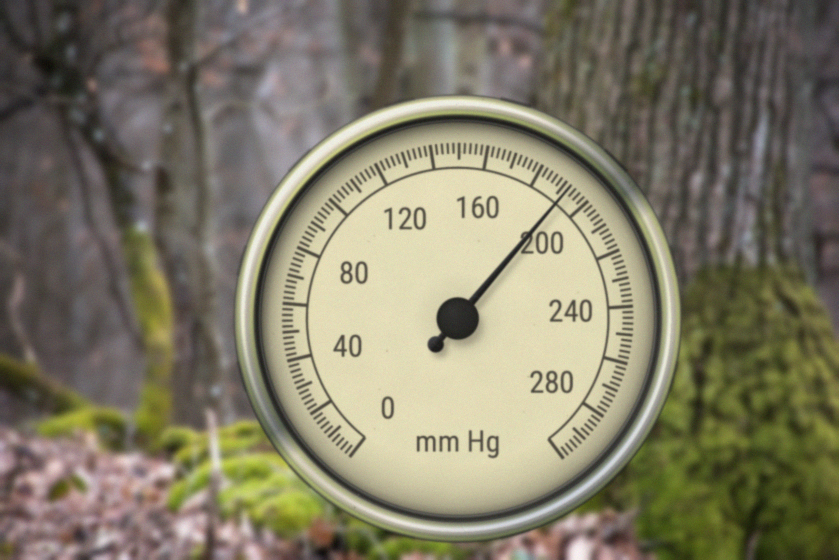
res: {"value": 192, "unit": "mmHg"}
